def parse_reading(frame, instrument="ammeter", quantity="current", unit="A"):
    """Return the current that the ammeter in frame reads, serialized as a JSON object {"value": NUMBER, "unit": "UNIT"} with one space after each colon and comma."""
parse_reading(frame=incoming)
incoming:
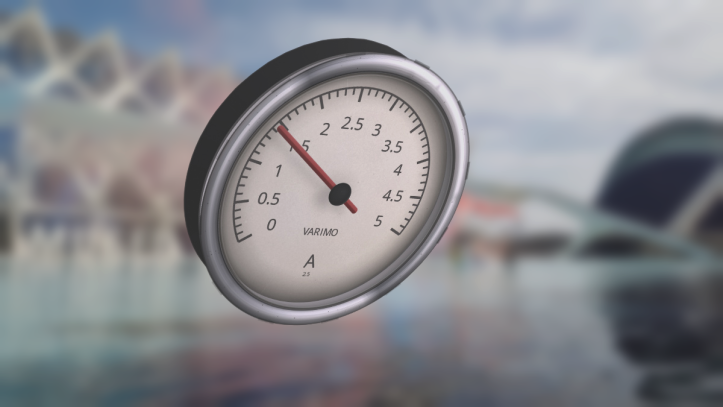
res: {"value": 1.45, "unit": "A"}
